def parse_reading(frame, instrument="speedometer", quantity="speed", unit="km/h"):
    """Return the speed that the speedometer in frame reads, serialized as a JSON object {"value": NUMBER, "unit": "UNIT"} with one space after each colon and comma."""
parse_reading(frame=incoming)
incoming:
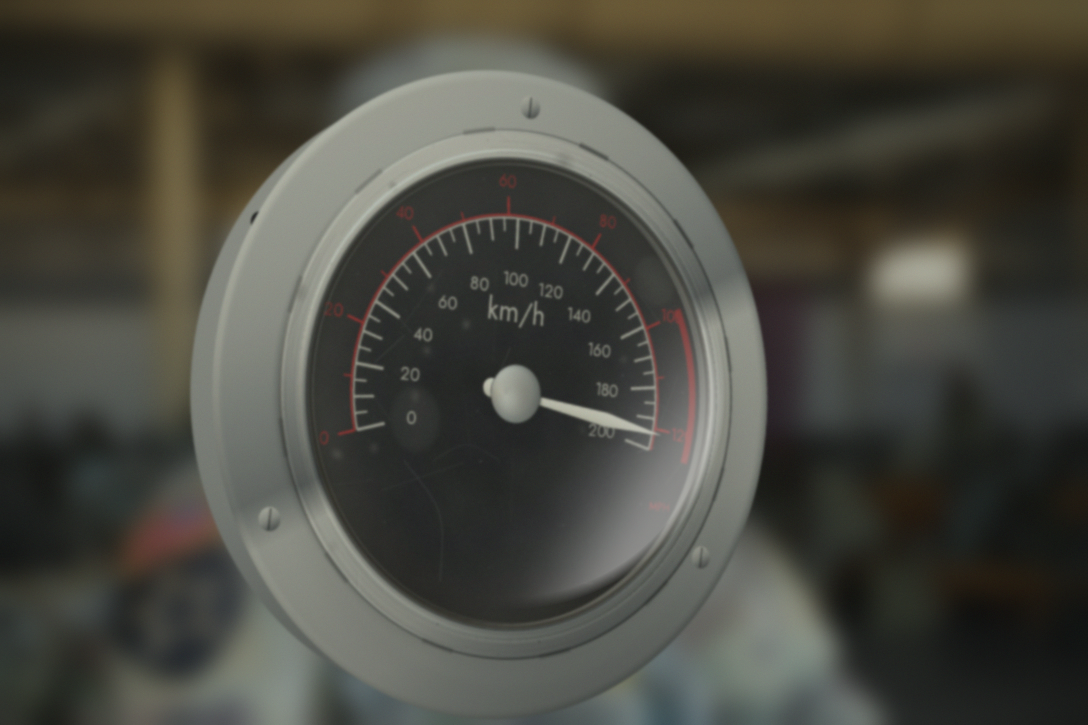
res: {"value": 195, "unit": "km/h"}
